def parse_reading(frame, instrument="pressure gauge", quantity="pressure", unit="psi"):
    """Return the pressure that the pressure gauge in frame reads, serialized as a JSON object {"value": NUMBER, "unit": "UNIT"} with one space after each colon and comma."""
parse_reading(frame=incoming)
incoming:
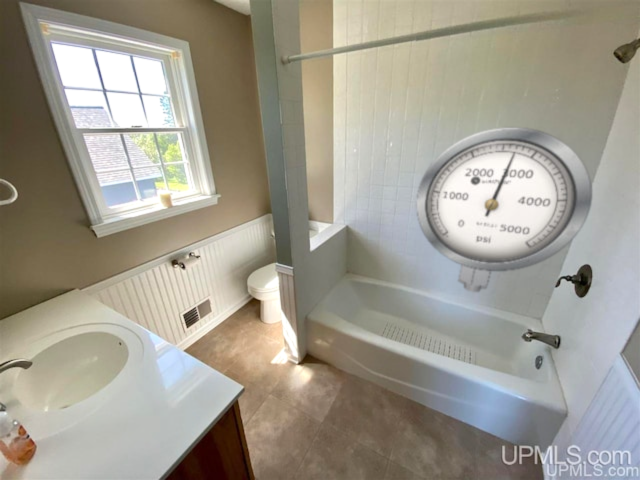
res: {"value": 2700, "unit": "psi"}
